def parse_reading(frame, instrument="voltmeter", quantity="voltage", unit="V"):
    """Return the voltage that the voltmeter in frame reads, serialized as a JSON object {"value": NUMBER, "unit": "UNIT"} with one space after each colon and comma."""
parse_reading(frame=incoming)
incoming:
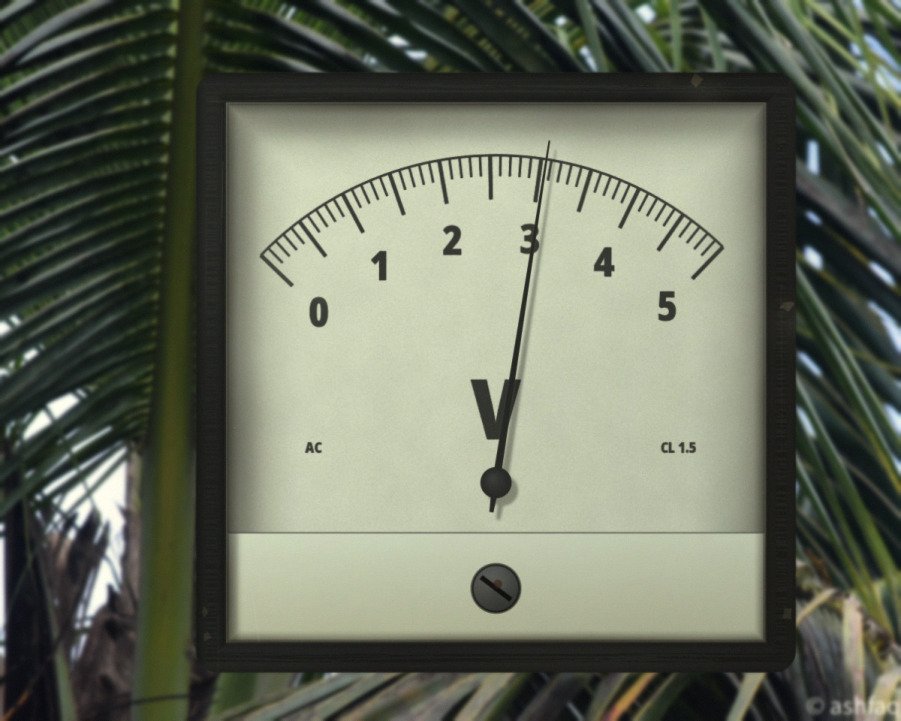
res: {"value": 3.05, "unit": "V"}
